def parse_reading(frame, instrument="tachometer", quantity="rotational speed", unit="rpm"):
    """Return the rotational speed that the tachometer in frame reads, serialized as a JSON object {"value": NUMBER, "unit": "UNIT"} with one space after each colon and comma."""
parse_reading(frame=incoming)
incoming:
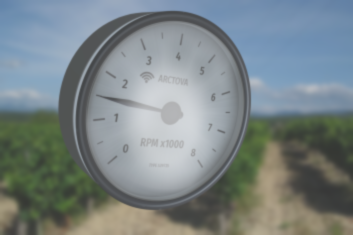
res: {"value": 1500, "unit": "rpm"}
